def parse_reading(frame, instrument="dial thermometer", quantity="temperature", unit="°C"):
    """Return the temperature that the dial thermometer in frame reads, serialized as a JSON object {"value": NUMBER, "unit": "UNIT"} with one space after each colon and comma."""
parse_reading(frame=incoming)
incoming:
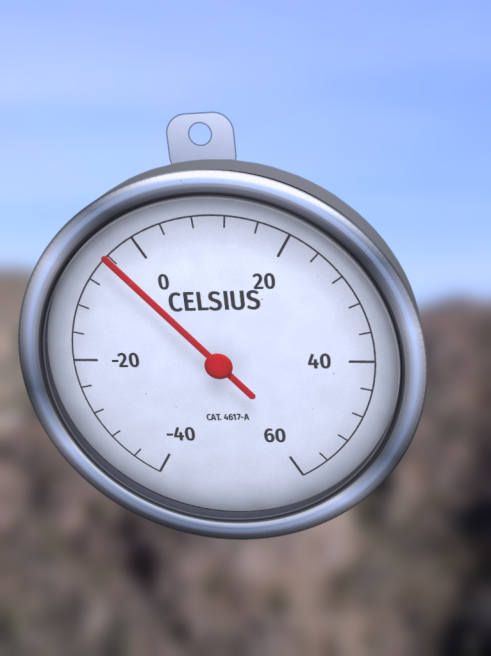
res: {"value": -4, "unit": "°C"}
